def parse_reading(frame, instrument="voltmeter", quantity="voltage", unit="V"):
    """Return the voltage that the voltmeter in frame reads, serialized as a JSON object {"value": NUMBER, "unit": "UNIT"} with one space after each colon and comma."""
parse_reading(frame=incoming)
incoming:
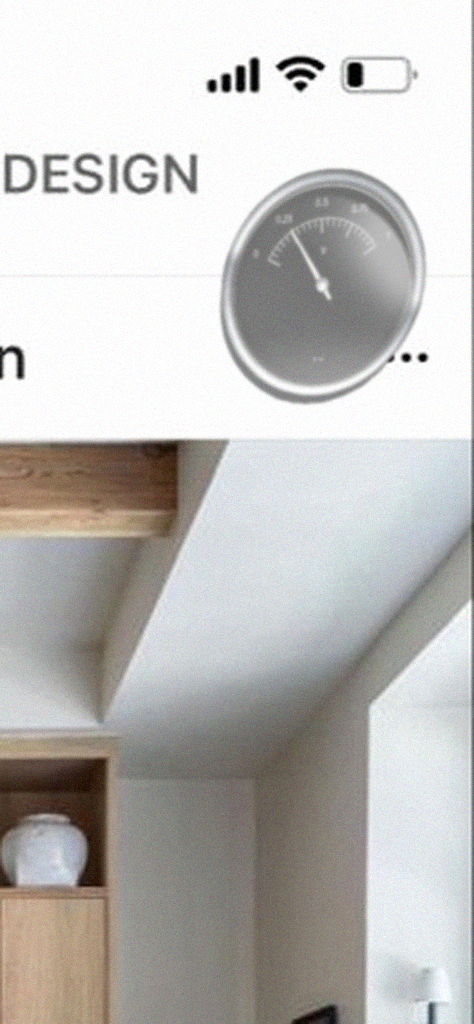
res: {"value": 0.25, "unit": "V"}
